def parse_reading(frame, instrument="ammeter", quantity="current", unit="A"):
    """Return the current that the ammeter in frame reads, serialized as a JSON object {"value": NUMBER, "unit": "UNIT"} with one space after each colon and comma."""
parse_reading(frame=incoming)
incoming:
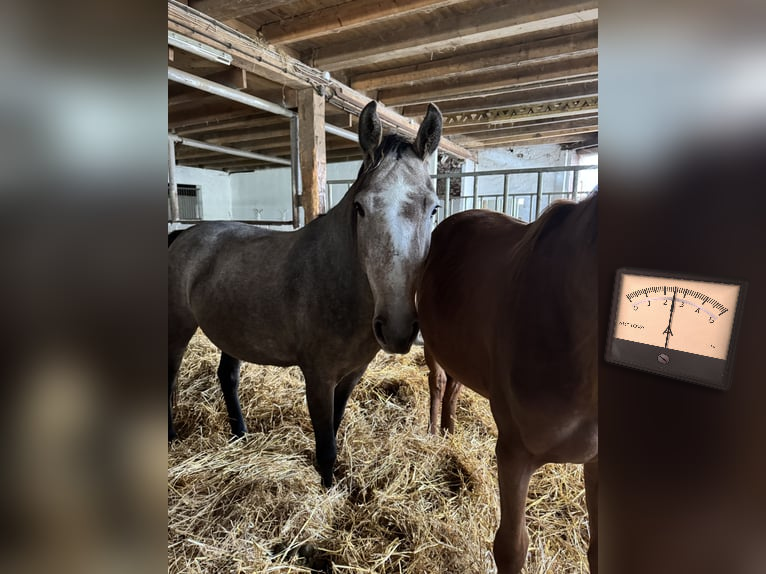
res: {"value": 2.5, "unit": "A"}
